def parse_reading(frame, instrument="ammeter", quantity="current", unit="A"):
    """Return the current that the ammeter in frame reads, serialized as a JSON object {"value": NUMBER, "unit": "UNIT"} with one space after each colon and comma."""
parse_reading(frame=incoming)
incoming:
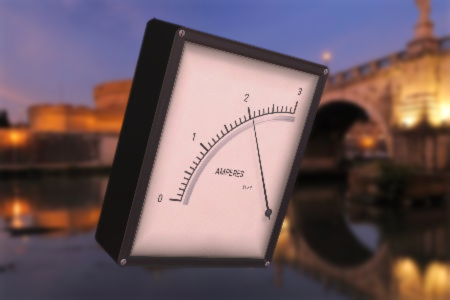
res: {"value": 2, "unit": "A"}
